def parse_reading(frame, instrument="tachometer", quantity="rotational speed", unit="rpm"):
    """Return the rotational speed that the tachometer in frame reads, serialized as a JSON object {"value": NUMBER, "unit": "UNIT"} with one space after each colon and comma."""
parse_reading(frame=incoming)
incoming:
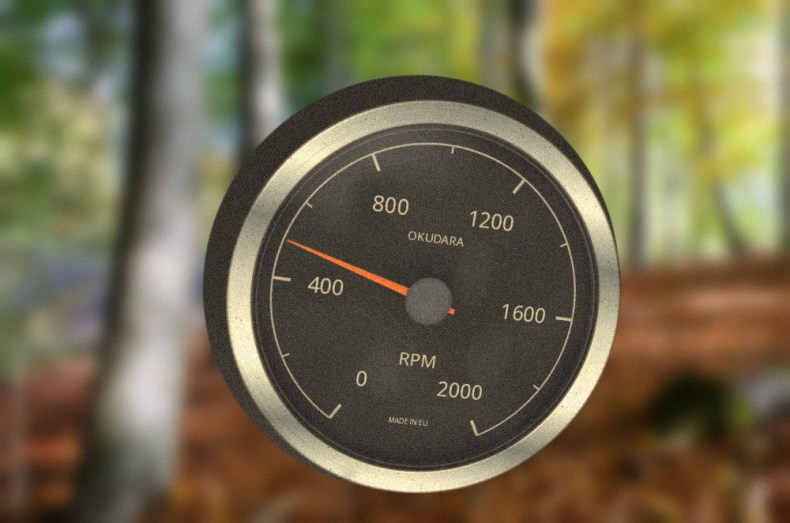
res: {"value": 500, "unit": "rpm"}
